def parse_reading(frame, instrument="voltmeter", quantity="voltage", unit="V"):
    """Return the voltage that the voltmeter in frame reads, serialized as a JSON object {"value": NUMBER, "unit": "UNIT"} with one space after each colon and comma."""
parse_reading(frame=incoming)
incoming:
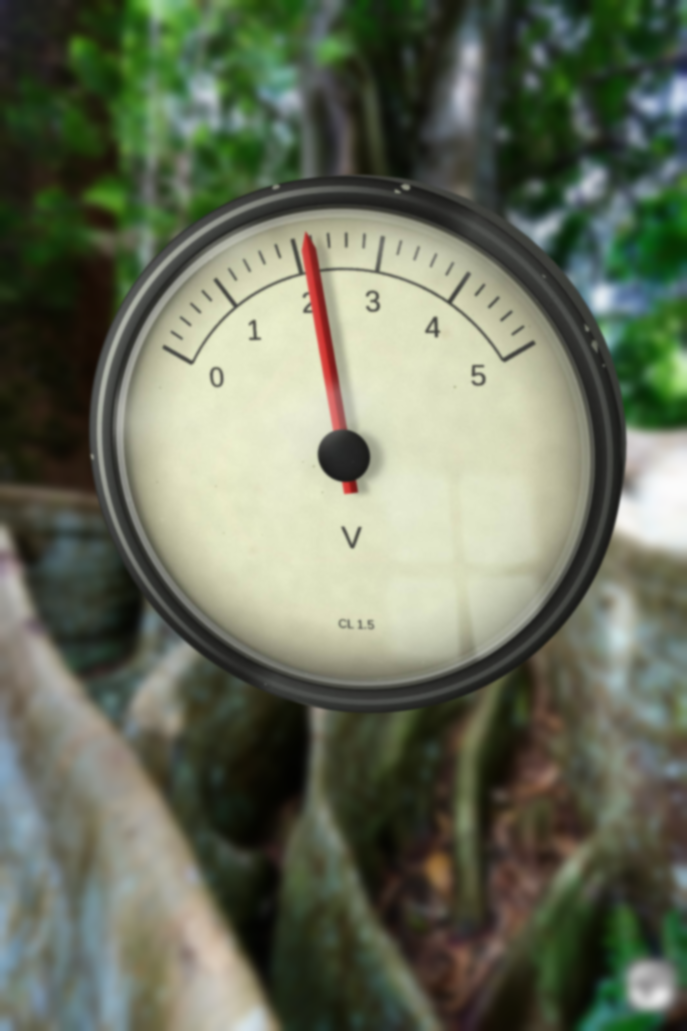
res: {"value": 2.2, "unit": "V"}
